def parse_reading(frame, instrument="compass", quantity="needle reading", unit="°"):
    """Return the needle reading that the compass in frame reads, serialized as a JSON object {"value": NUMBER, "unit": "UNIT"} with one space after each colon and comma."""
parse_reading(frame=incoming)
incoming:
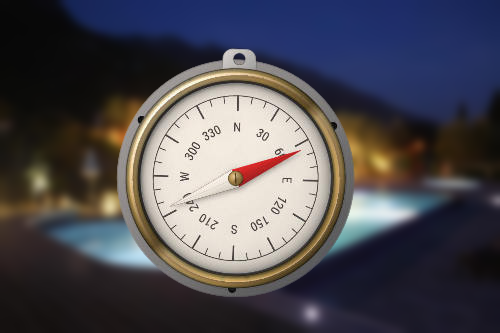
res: {"value": 65, "unit": "°"}
